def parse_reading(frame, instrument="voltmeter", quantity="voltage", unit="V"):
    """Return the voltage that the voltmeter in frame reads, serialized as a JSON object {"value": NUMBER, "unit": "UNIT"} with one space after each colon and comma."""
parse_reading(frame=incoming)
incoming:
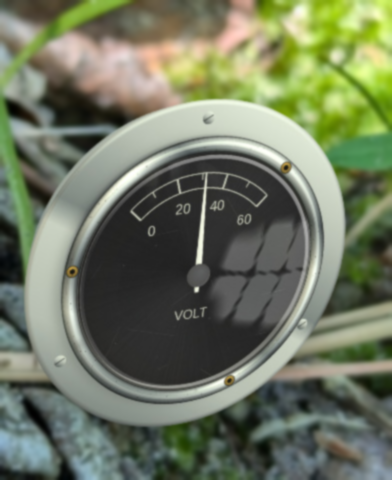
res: {"value": 30, "unit": "V"}
